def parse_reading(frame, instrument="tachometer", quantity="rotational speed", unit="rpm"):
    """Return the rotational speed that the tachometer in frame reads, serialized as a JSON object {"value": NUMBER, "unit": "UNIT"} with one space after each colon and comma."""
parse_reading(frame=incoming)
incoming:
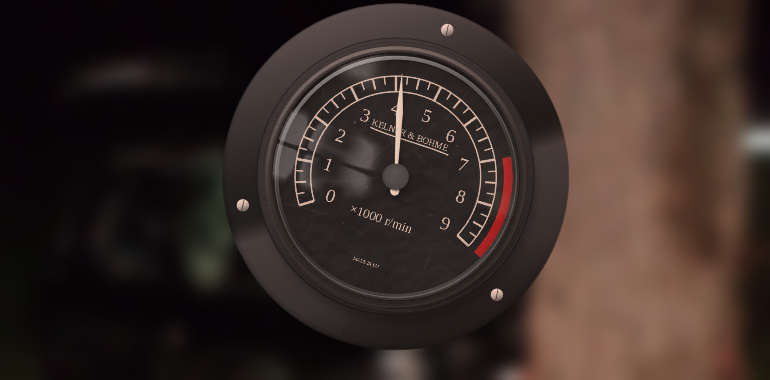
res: {"value": 4125, "unit": "rpm"}
